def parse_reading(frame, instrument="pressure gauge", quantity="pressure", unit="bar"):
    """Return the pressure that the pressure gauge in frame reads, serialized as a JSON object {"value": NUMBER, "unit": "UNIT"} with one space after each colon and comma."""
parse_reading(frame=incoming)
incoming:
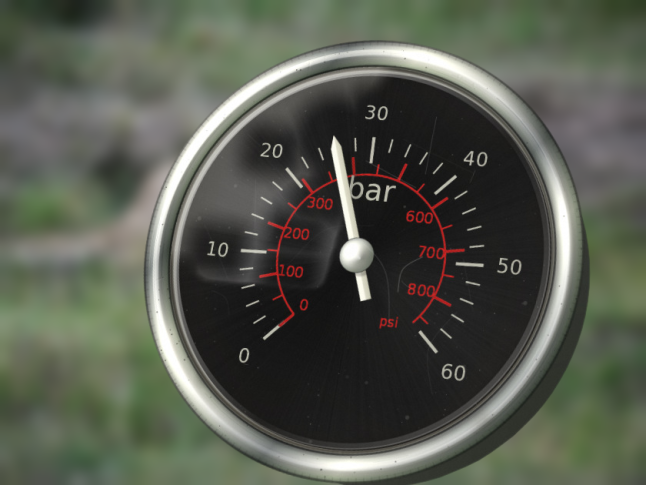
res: {"value": 26, "unit": "bar"}
